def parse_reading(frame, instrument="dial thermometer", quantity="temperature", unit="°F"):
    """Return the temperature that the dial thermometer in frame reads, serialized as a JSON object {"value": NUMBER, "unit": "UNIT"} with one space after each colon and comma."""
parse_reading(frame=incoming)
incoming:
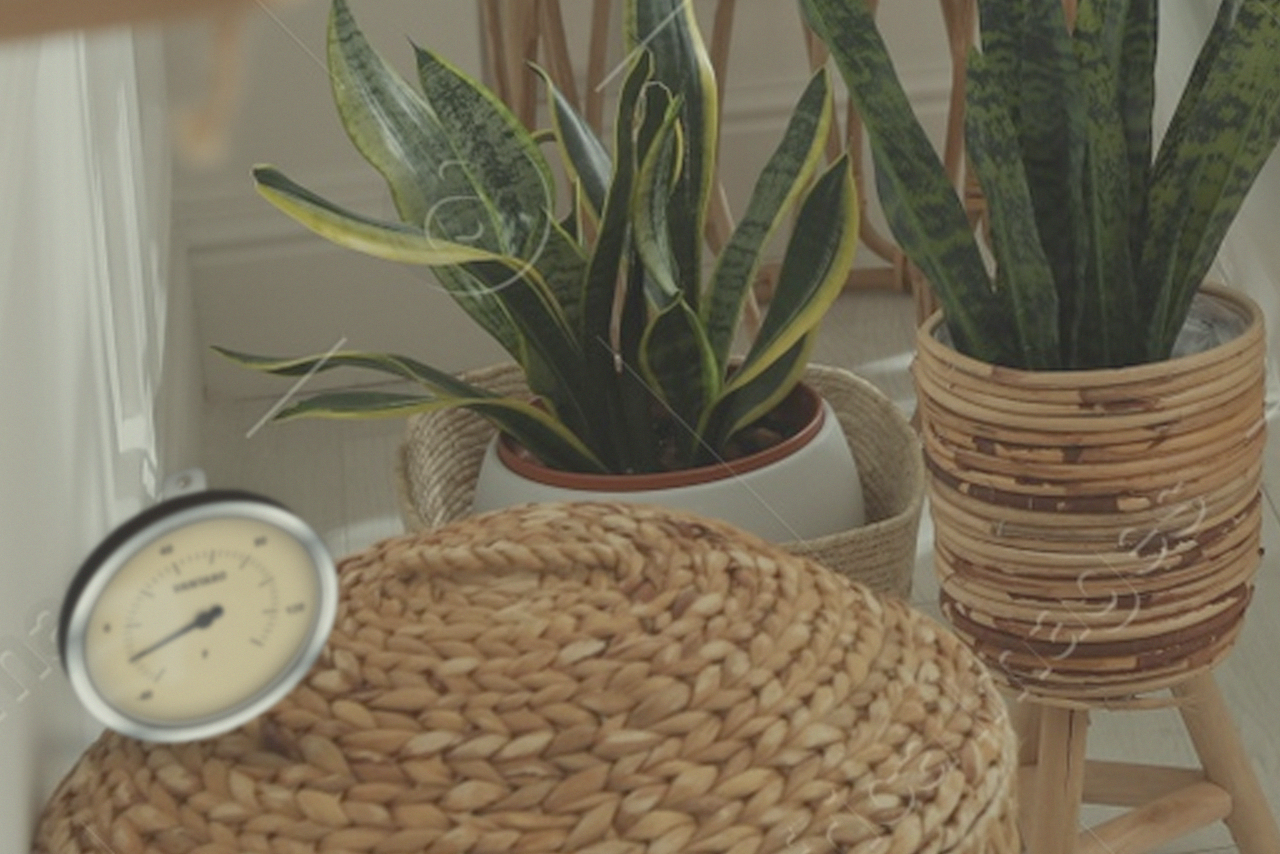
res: {"value": -20, "unit": "°F"}
